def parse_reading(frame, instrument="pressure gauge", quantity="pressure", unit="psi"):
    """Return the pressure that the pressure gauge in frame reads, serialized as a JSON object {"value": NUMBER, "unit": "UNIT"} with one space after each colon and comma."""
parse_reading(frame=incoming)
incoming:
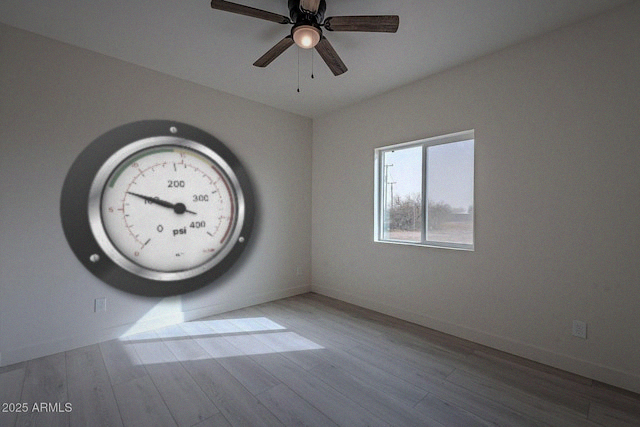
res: {"value": 100, "unit": "psi"}
